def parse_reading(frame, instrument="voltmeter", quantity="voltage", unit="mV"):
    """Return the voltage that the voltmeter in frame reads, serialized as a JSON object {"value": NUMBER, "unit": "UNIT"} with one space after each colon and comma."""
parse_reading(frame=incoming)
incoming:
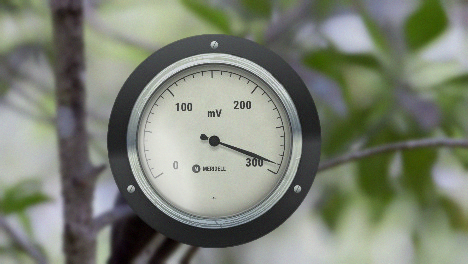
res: {"value": 290, "unit": "mV"}
